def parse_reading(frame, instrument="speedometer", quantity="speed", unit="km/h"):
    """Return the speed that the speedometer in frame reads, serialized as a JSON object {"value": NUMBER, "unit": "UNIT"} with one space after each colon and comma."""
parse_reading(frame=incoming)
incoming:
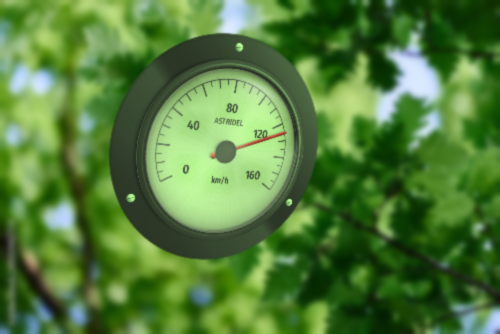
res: {"value": 125, "unit": "km/h"}
